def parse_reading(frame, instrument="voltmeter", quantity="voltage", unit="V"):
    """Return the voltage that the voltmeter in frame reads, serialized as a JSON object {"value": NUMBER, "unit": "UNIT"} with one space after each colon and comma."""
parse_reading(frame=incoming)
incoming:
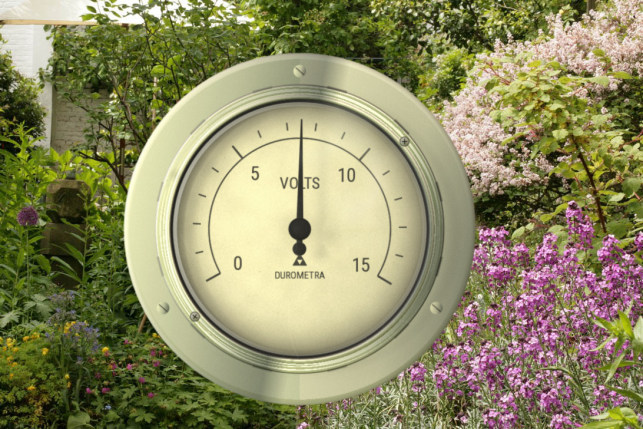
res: {"value": 7.5, "unit": "V"}
